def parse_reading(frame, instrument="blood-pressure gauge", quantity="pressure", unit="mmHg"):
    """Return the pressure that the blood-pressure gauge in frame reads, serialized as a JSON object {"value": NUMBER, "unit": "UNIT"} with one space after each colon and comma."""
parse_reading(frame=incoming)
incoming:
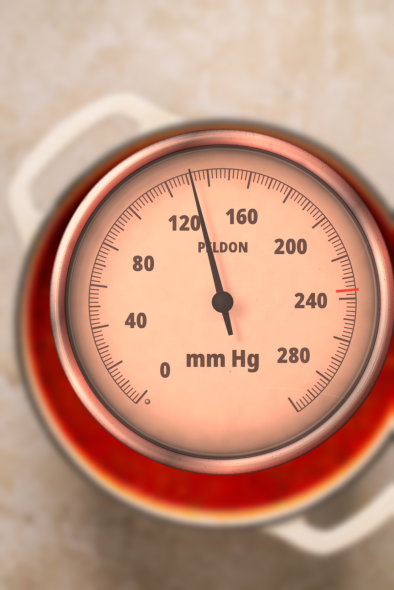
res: {"value": 132, "unit": "mmHg"}
